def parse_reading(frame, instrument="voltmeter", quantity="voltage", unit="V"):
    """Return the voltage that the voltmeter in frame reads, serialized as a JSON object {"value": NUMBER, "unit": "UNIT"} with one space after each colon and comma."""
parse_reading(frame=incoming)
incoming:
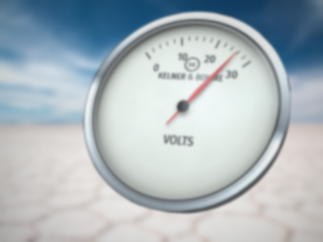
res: {"value": 26, "unit": "V"}
